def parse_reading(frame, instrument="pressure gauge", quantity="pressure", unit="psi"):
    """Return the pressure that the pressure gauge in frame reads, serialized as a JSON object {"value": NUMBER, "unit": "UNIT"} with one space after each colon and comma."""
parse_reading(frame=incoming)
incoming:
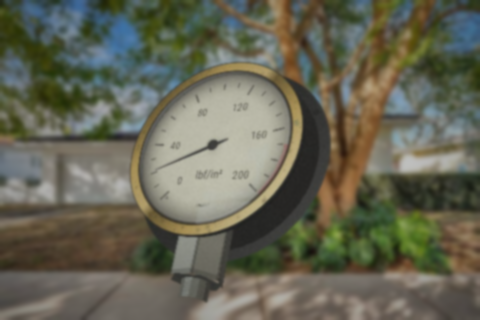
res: {"value": 20, "unit": "psi"}
